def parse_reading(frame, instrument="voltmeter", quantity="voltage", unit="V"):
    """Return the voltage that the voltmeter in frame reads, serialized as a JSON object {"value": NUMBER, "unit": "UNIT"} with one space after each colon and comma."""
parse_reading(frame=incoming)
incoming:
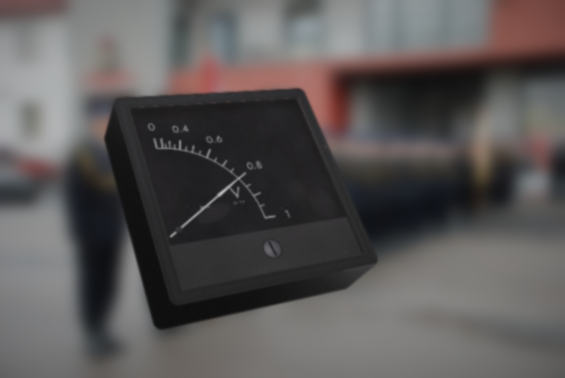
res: {"value": 0.8, "unit": "V"}
